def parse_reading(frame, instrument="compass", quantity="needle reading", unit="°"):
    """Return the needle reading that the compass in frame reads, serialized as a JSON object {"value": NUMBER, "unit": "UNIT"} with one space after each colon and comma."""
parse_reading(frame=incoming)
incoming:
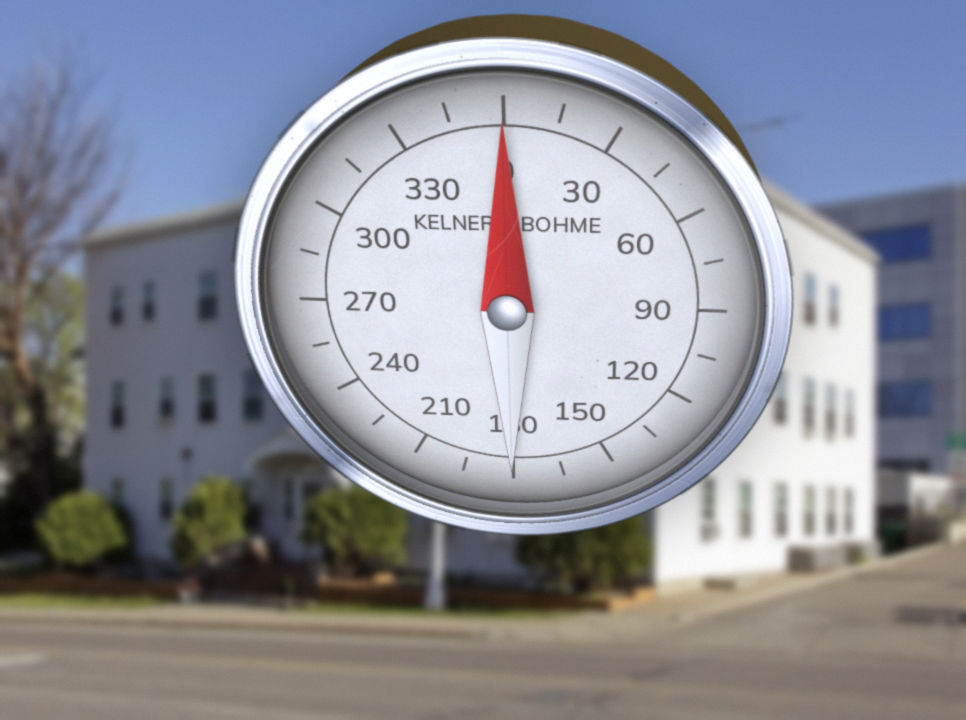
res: {"value": 0, "unit": "°"}
